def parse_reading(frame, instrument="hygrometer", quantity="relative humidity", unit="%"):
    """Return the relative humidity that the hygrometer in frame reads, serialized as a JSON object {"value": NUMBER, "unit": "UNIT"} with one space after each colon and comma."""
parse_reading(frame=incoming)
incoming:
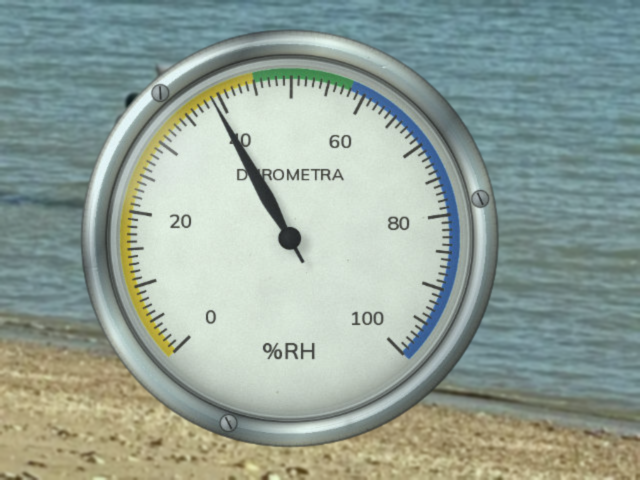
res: {"value": 39, "unit": "%"}
